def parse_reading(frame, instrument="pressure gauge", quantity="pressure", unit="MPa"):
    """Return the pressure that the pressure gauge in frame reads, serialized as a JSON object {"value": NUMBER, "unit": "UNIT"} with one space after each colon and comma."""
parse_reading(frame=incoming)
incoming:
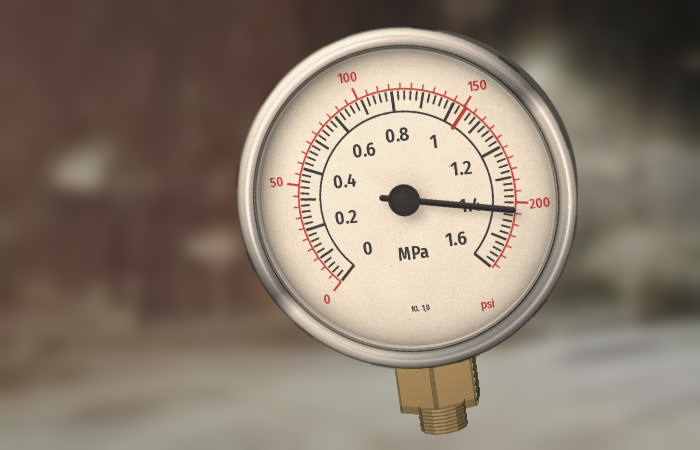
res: {"value": 1.4, "unit": "MPa"}
